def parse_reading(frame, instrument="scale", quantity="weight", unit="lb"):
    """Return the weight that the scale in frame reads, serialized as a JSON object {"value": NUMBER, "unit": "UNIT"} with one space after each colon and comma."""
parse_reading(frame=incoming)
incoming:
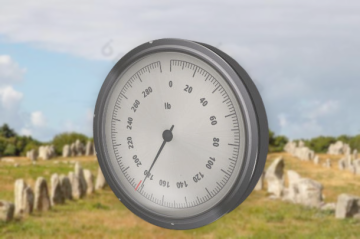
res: {"value": 180, "unit": "lb"}
